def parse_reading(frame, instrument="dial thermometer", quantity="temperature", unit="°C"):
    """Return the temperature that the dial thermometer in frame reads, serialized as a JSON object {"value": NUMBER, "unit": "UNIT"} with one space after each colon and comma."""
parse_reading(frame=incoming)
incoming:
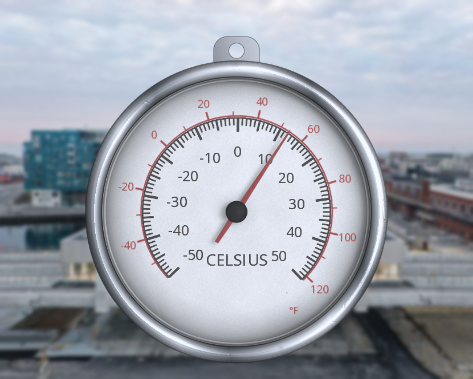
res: {"value": 12, "unit": "°C"}
